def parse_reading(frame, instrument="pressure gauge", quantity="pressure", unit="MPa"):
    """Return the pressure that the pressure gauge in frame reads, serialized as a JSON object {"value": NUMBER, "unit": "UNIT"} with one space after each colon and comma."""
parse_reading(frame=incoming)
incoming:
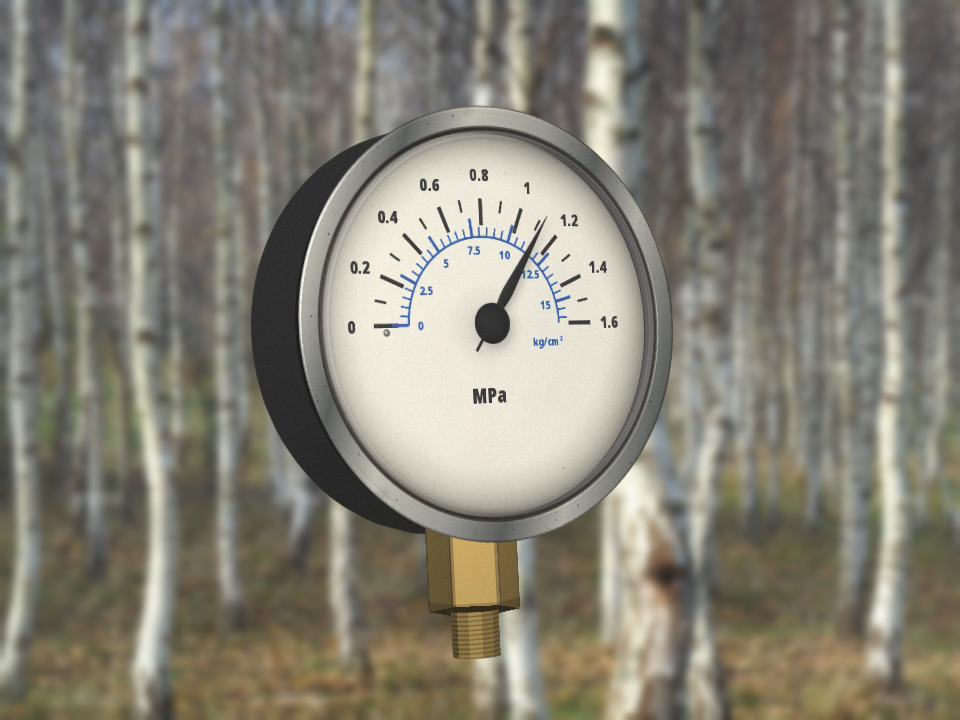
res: {"value": 1.1, "unit": "MPa"}
